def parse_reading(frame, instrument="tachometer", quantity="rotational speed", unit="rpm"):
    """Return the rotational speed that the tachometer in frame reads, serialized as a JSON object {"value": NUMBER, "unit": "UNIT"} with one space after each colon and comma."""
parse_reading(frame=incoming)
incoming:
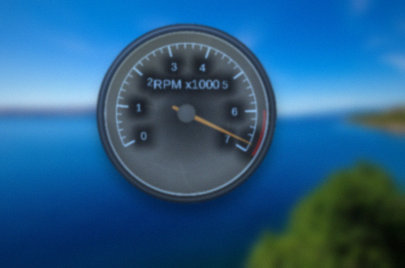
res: {"value": 6800, "unit": "rpm"}
